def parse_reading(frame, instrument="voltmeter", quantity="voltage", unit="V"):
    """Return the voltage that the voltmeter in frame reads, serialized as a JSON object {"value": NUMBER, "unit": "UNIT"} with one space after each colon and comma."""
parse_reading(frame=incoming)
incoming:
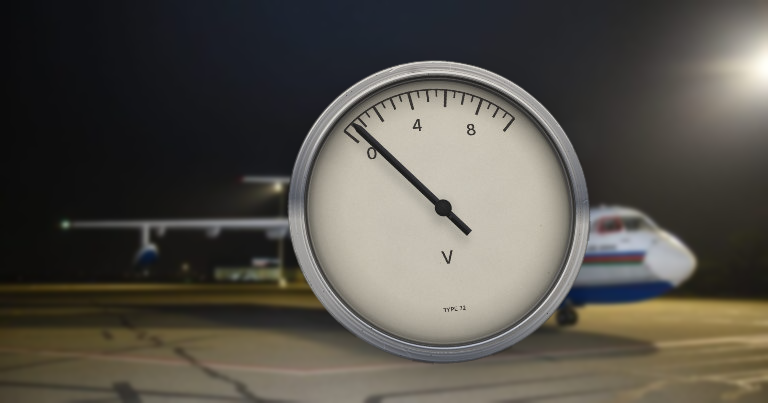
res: {"value": 0.5, "unit": "V"}
